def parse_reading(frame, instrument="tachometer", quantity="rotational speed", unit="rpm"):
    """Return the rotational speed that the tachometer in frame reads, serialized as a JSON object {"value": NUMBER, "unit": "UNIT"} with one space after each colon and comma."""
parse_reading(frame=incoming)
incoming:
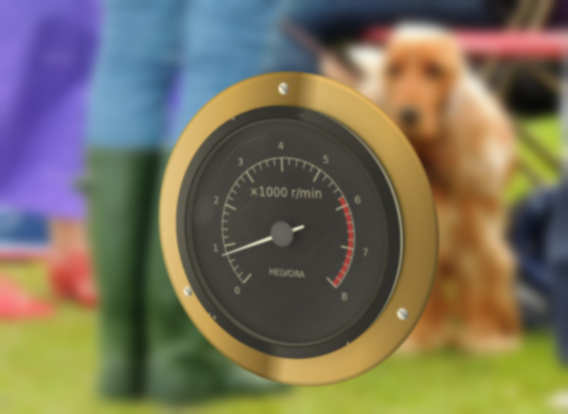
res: {"value": 800, "unit": "rpm"}
